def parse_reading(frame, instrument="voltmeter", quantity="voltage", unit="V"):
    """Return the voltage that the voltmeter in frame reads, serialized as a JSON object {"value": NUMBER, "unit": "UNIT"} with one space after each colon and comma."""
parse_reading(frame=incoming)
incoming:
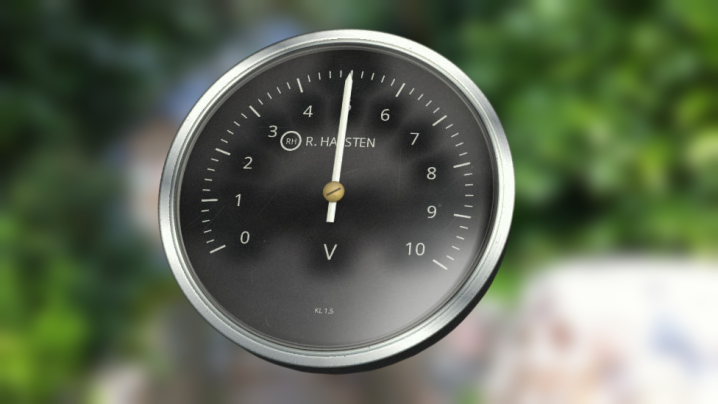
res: {"value": 5, "unit": "V"}
